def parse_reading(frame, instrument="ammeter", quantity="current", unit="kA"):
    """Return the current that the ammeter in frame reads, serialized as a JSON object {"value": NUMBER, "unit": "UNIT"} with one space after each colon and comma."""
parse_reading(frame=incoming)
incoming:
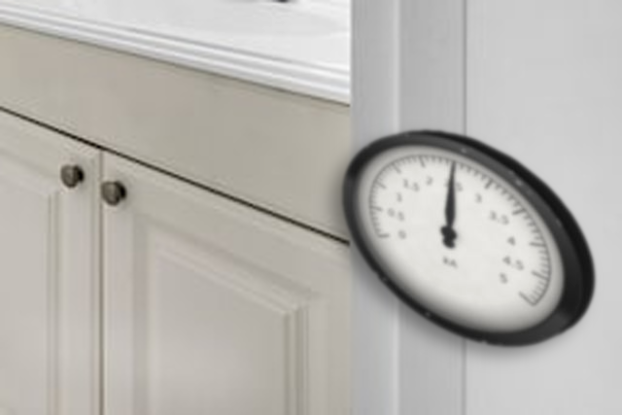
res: {"value": 2.5, "unit": "kA"}
